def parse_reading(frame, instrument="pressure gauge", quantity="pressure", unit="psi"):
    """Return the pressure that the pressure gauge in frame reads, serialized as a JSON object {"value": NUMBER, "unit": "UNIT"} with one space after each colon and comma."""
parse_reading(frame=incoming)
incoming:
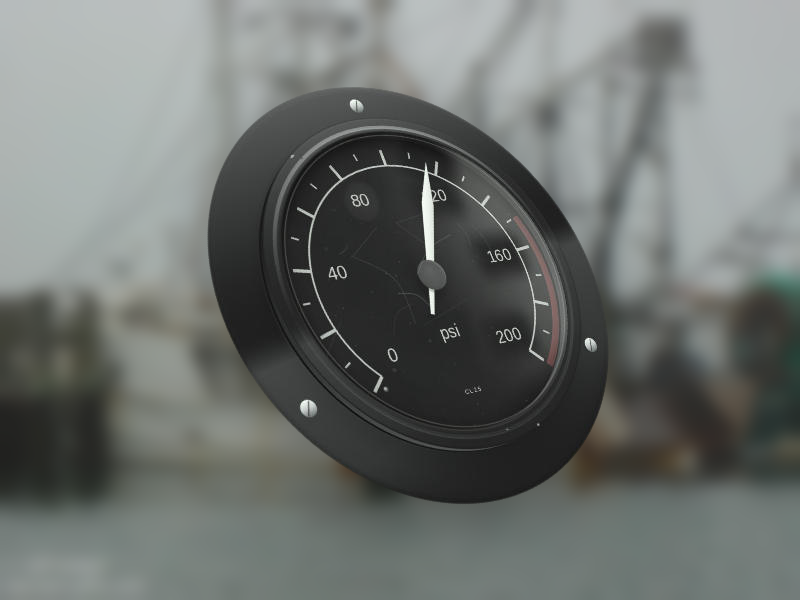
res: {"value": 115, "unit": "psi"}
